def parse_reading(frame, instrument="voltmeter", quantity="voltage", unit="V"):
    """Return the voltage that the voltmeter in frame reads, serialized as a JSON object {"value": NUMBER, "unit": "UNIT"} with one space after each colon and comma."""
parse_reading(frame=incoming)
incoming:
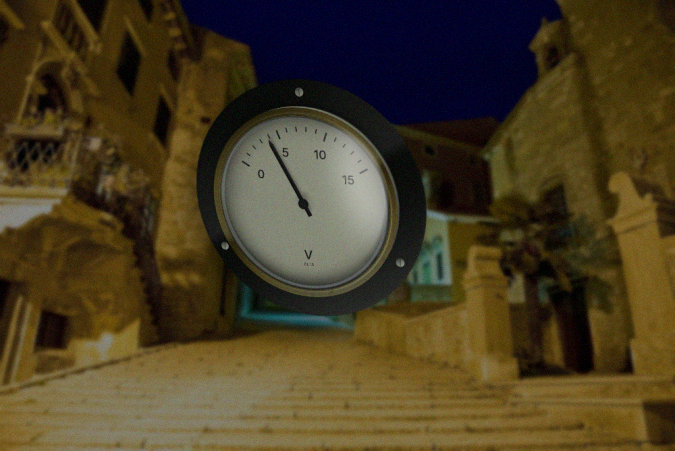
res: {"value": 4, "unit": "V"}
